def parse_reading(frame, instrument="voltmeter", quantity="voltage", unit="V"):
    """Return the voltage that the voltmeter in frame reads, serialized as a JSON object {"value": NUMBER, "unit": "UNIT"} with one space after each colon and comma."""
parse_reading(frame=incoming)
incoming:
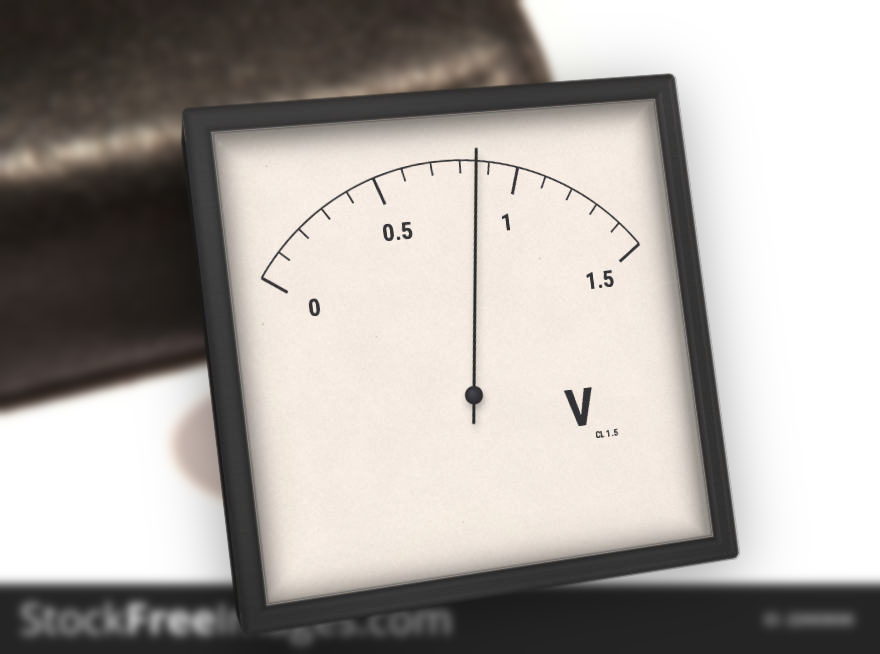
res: {"value": 0.85, "unit": "V"}
